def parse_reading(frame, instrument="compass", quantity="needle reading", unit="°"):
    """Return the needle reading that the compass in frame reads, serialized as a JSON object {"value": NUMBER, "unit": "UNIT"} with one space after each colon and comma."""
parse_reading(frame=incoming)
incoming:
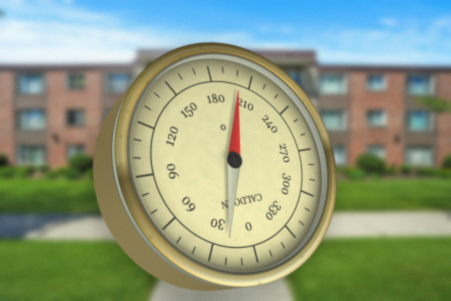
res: {"value": 200, "unit": "°"}
